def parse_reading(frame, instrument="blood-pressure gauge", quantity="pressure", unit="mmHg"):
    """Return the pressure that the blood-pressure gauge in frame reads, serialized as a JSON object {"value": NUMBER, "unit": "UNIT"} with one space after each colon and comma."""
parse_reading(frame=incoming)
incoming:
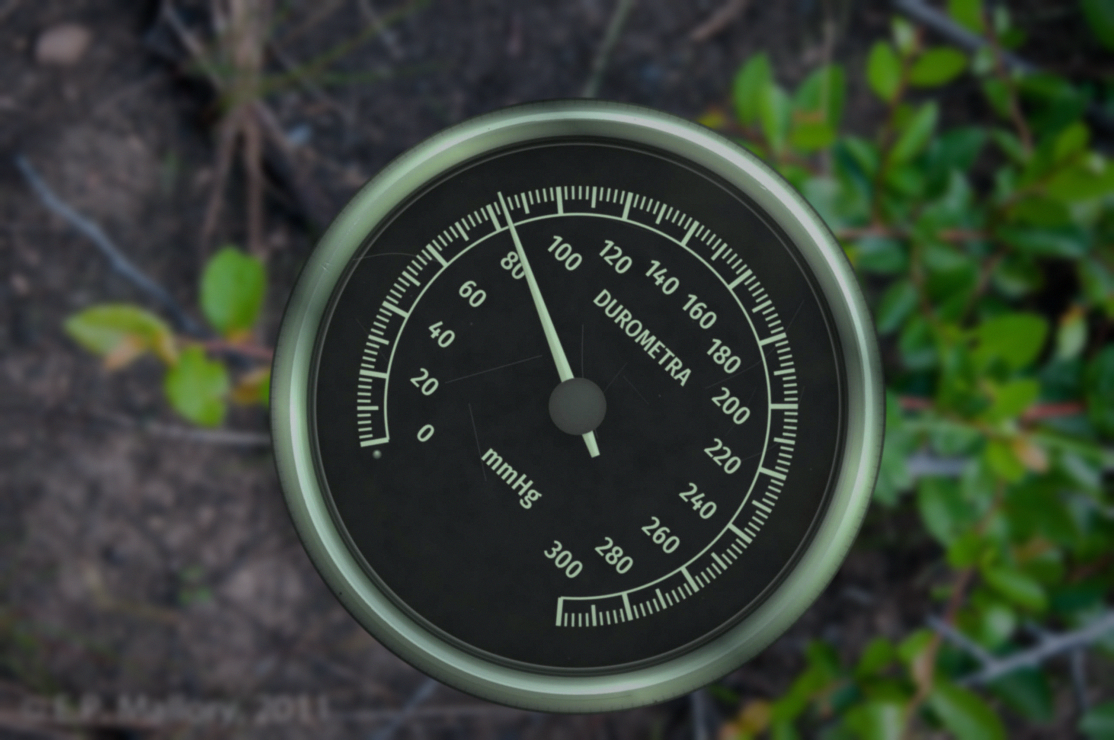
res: {"value": 84, "unit": "mmHg"}
